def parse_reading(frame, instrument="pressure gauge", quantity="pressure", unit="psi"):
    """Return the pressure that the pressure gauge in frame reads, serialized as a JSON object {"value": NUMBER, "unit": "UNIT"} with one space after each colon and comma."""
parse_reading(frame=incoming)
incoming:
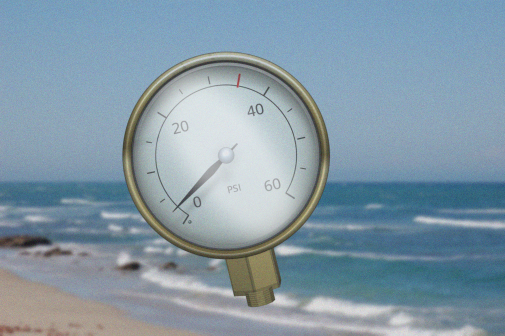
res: {"value": 2.5, "unit": "psi"}
